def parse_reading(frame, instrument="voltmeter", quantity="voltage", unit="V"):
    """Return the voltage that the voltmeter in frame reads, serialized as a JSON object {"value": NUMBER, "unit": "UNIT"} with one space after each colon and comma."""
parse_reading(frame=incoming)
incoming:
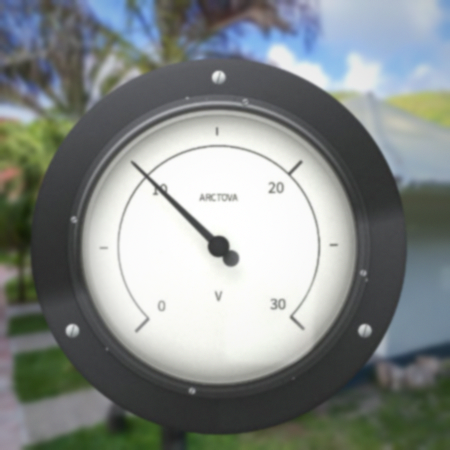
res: {"value": 10, "unit": "V"}
